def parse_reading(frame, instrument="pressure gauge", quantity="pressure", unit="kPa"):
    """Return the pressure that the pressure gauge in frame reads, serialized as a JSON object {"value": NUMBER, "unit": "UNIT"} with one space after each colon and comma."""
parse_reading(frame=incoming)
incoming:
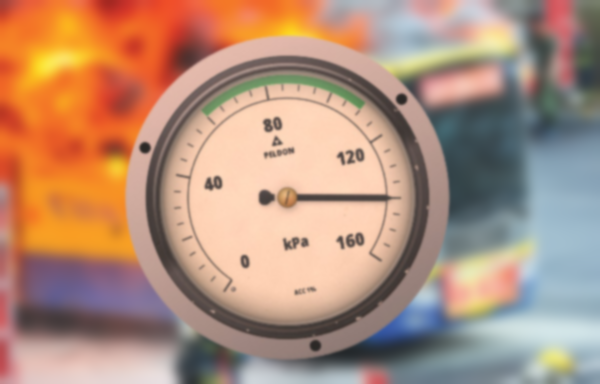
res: {"value": 140, "unit": "kPa"}
